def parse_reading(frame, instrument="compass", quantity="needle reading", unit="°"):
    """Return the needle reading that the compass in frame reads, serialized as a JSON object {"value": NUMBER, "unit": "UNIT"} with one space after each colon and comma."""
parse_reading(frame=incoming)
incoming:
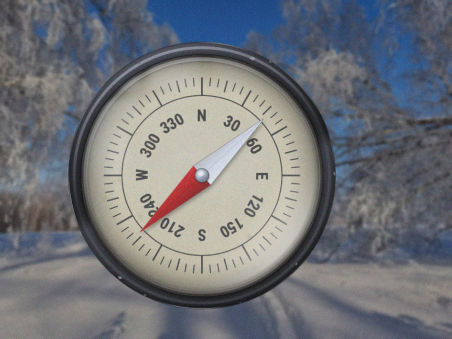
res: {"value": 227.5, "unit": "°"}
